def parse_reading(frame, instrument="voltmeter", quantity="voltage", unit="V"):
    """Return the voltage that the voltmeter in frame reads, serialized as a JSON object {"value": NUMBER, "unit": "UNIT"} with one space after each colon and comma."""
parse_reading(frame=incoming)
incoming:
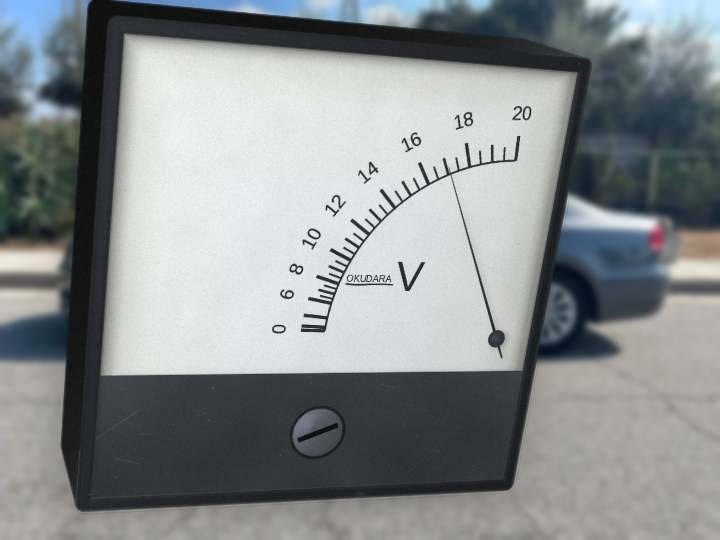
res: {"value": 17, "unit": "V"}
